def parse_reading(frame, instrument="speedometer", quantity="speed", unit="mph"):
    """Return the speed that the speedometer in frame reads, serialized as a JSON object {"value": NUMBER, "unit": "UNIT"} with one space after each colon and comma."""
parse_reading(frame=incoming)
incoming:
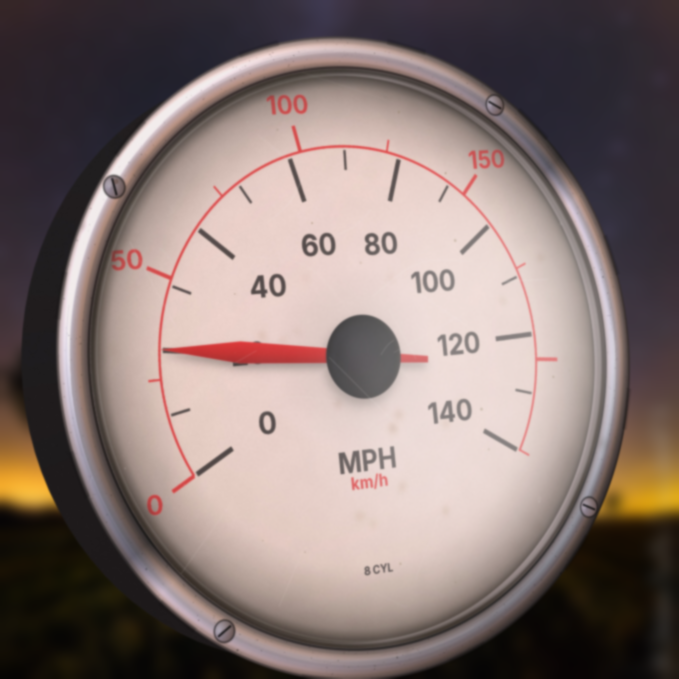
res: {"value": 20, "unit": "mph"}
